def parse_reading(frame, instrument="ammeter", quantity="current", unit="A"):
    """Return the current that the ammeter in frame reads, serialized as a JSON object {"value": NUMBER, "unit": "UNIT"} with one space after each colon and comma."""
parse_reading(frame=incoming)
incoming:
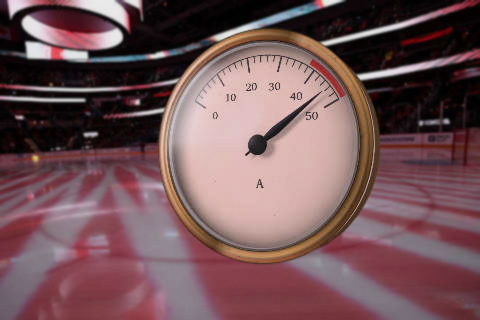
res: {"value": 46, "unit": "A"}
